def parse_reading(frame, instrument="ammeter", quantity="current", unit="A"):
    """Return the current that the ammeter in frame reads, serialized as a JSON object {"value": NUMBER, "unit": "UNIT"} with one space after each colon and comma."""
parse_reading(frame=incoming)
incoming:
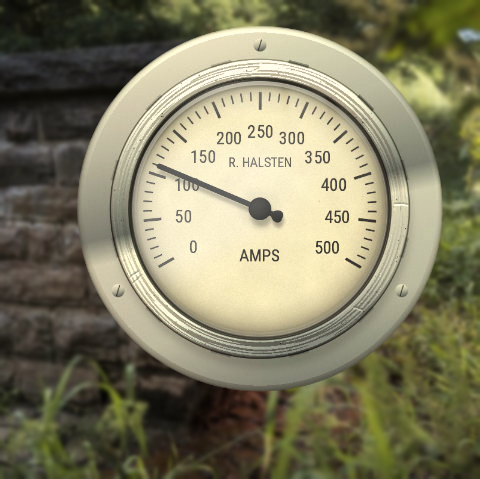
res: {"value": 110, "unit": "A"}
